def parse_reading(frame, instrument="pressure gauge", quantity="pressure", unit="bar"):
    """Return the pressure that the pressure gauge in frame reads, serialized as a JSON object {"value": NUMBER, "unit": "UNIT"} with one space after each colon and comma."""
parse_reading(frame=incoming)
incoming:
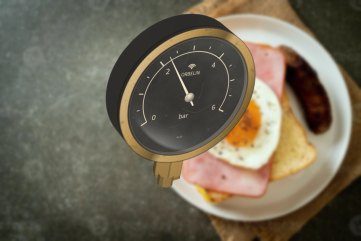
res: {"value": 2.25, "unit": "bar"}
